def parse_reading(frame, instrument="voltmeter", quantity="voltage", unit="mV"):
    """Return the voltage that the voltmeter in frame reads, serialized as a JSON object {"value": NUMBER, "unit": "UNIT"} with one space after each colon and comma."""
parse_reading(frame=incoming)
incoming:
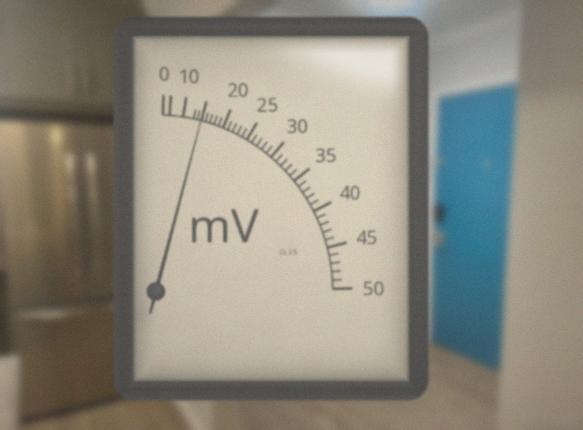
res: {"value": 15, "unit": "mV"}
